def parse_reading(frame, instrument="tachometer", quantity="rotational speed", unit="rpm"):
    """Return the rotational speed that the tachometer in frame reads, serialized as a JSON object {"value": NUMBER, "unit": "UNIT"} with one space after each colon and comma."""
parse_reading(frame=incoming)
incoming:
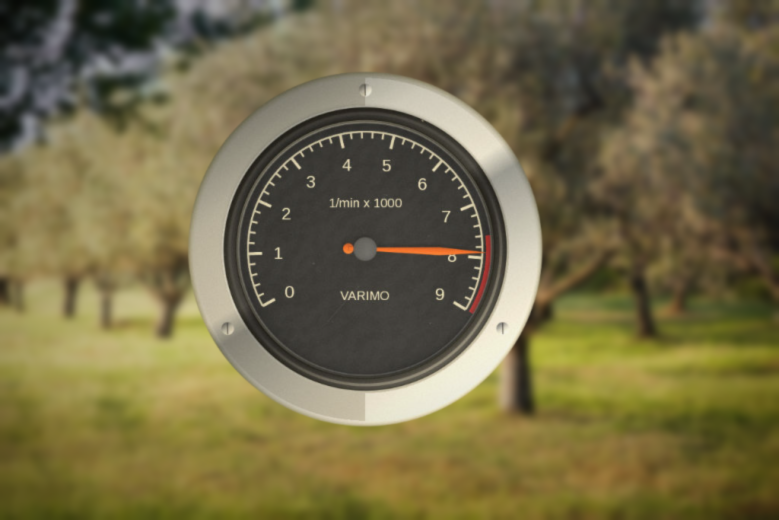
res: {"value": 7900, "unit": "rpm"}
